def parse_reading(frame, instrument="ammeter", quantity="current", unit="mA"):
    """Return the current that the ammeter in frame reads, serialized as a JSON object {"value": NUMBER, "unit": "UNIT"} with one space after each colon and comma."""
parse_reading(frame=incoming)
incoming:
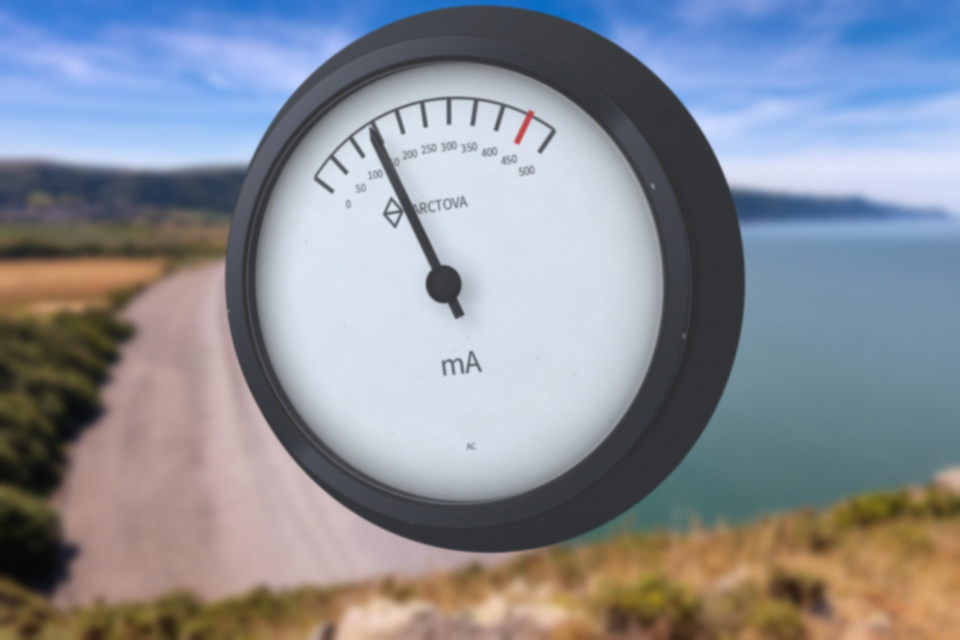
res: {"value": 150, "unit": "mA"}
